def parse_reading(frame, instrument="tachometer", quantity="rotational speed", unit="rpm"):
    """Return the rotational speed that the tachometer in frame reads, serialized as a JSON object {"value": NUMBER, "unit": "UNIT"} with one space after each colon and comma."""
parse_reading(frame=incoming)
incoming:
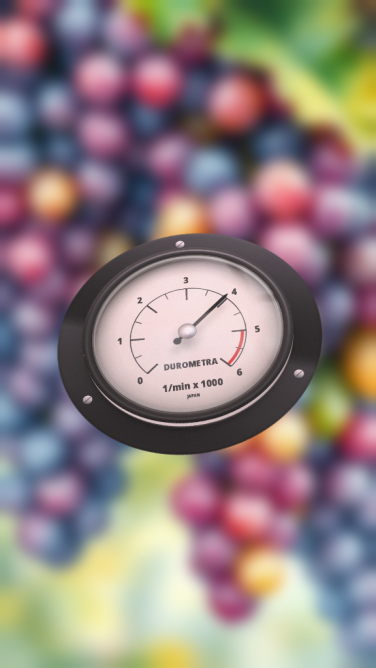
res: {"value": 4000, "unit": "rpm"}
